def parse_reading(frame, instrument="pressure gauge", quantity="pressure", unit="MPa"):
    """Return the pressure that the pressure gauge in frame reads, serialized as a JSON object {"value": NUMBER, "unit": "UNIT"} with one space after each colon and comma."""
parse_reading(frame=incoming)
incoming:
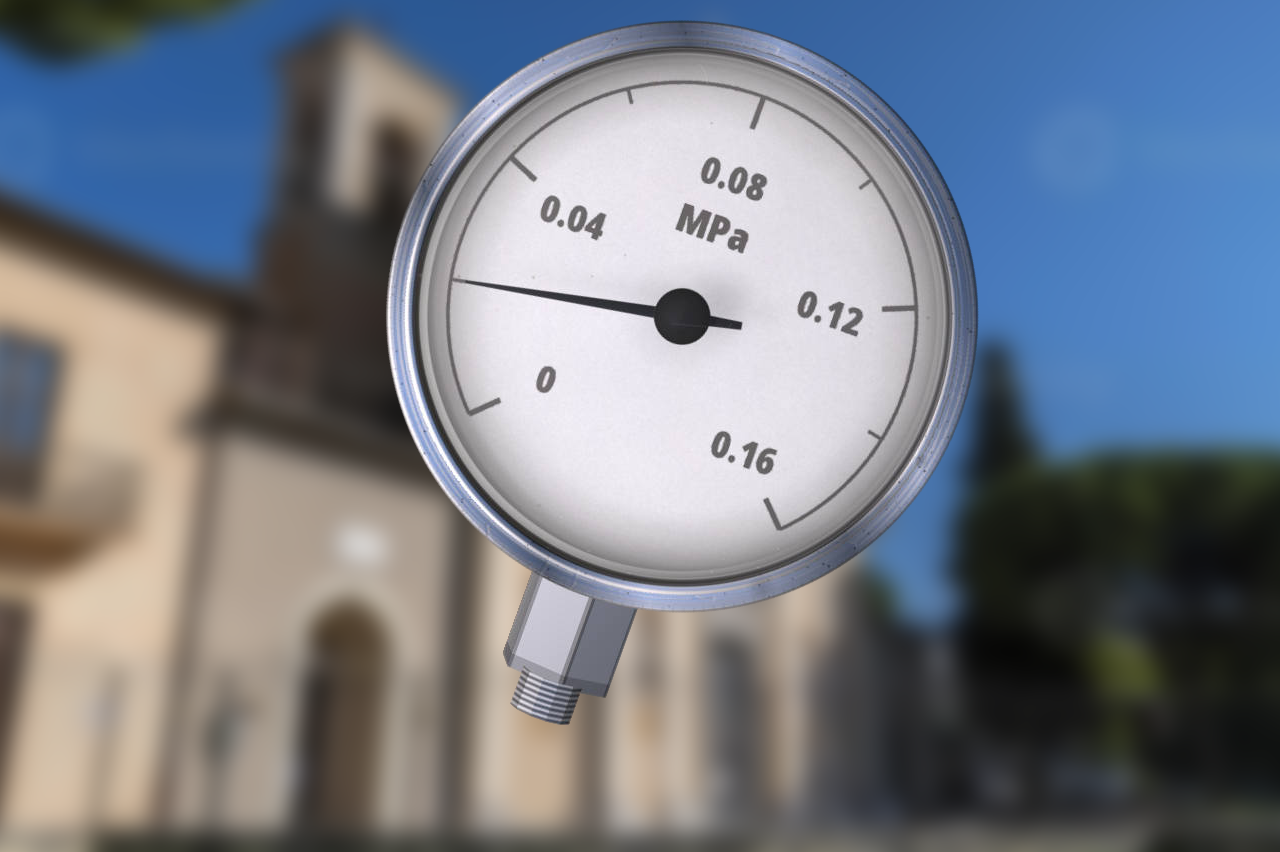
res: {"value": 0.02, "unit": "MPa"}
